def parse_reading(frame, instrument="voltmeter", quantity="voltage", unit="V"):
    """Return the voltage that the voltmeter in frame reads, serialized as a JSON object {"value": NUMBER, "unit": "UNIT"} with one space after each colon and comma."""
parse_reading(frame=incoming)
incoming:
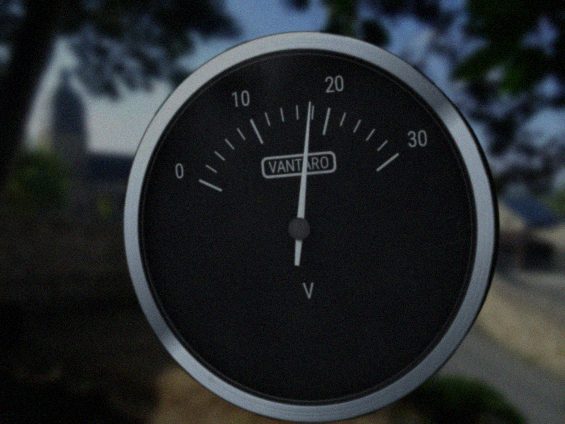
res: {"value": 18, "unit": "V"}
